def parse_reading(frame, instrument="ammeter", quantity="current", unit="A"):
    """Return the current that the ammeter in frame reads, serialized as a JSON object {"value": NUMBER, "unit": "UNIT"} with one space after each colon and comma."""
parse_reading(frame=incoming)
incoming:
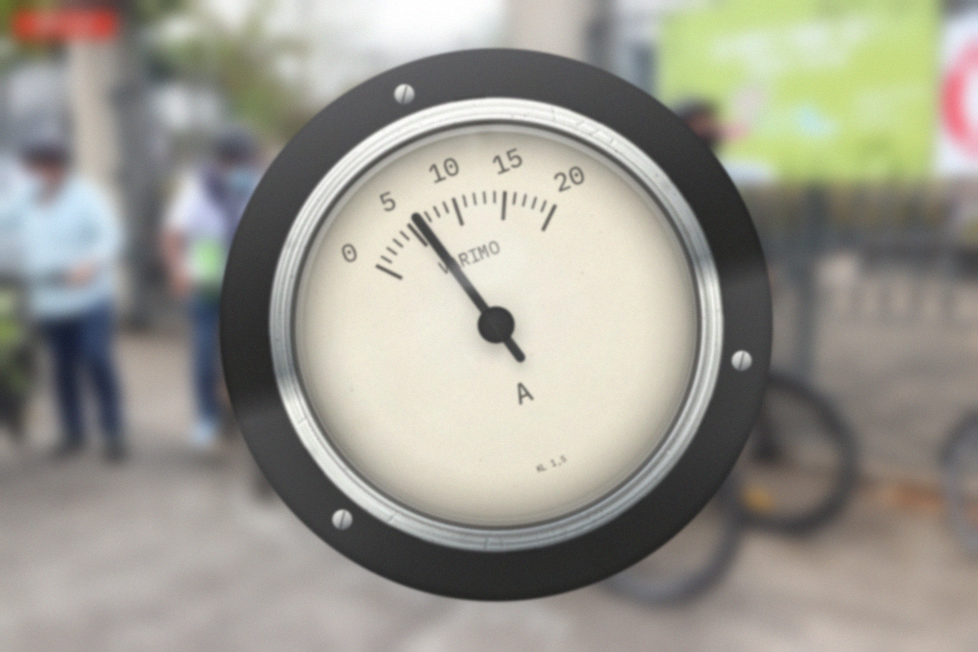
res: {"value": 6, "unit": "A"}
